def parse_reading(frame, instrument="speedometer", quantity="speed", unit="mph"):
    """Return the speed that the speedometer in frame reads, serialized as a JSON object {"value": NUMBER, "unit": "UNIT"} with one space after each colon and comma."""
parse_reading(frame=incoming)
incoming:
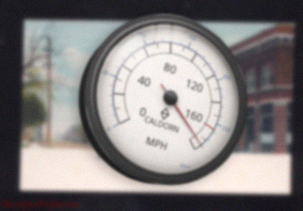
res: {"value": 175, "unit": "mph"}
